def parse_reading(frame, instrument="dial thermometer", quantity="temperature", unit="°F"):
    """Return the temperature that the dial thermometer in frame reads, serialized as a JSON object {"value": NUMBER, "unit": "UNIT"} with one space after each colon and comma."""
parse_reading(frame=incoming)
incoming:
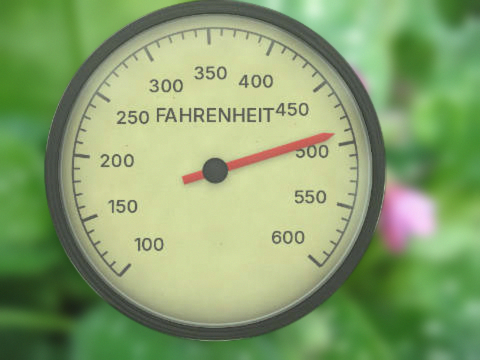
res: {"value": 490, "unit": "°F"}
